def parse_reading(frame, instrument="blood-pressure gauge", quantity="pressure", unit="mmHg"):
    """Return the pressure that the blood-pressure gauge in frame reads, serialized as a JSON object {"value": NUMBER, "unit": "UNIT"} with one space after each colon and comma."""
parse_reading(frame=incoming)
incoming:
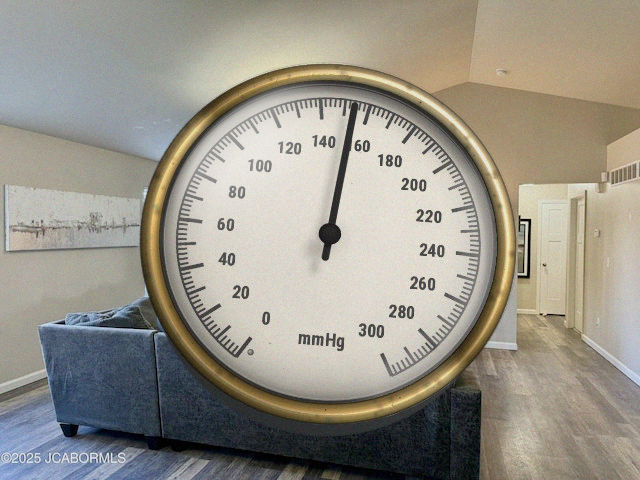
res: {"value": 154, "unit": "mmHg"}
